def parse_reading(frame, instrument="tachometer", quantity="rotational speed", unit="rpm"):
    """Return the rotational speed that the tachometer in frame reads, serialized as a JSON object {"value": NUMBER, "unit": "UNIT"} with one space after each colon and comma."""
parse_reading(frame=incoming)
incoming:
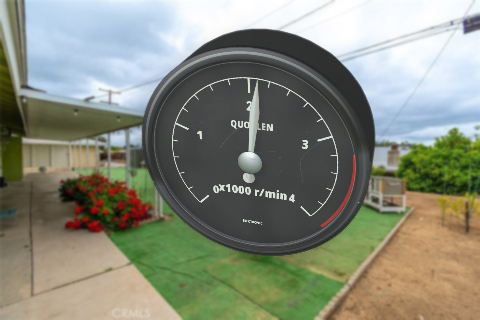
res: {"value": 2100, "unit": "rpm"}
